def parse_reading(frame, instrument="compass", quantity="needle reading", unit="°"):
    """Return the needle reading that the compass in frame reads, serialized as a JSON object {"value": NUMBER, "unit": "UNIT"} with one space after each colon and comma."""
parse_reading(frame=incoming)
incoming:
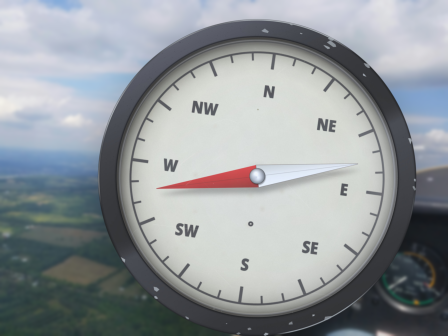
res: {"value": 255, "unit": "°"}
